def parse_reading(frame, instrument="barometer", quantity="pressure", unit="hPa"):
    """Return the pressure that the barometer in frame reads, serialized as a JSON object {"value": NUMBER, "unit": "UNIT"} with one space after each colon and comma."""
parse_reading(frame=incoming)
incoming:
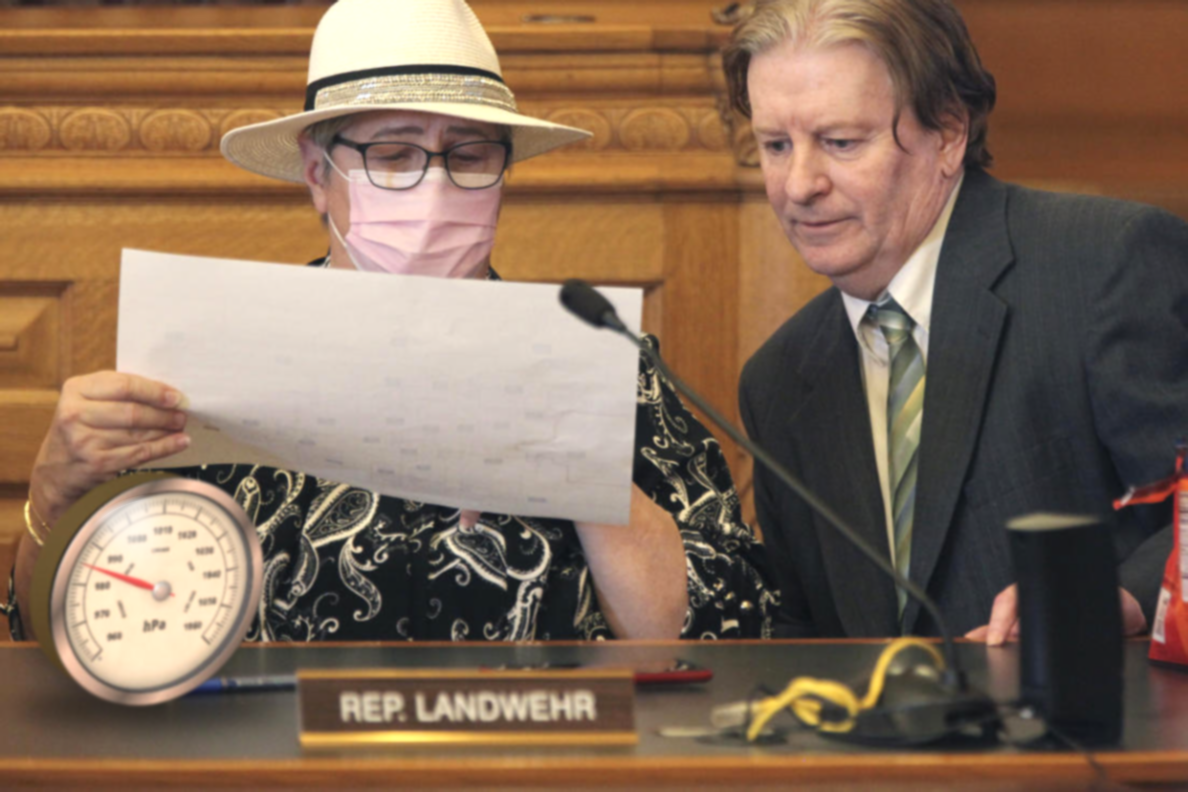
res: {"value": 985, "unit": "hPa"}
